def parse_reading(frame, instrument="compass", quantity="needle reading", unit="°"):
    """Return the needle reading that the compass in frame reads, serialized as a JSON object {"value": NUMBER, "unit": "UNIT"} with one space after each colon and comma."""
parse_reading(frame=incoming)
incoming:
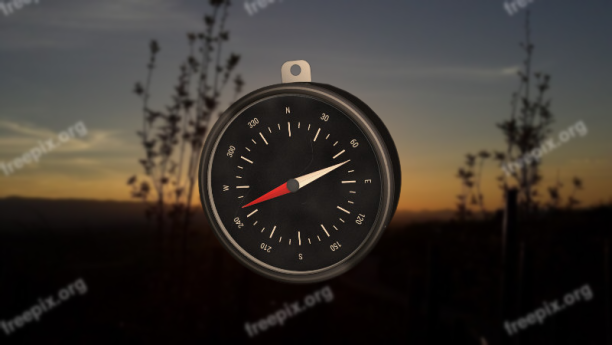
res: {"value": 250, "unit": "°"}
